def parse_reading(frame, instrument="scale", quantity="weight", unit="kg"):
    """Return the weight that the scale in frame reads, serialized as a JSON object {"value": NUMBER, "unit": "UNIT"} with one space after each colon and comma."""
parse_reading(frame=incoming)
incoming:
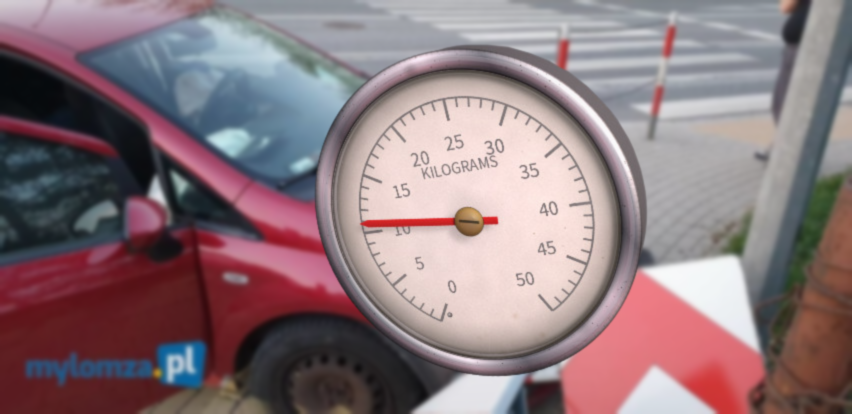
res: {"value": 11, "unit": "kg"}
